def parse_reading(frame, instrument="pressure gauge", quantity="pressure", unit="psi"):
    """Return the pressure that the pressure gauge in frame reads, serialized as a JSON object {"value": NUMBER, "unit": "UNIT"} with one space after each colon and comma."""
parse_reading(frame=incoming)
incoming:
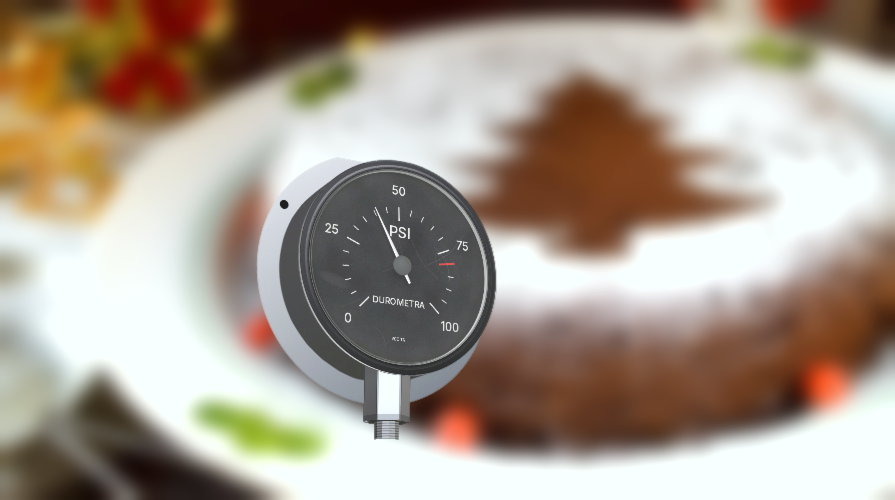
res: {"value": 40, "unit": "psi"}
